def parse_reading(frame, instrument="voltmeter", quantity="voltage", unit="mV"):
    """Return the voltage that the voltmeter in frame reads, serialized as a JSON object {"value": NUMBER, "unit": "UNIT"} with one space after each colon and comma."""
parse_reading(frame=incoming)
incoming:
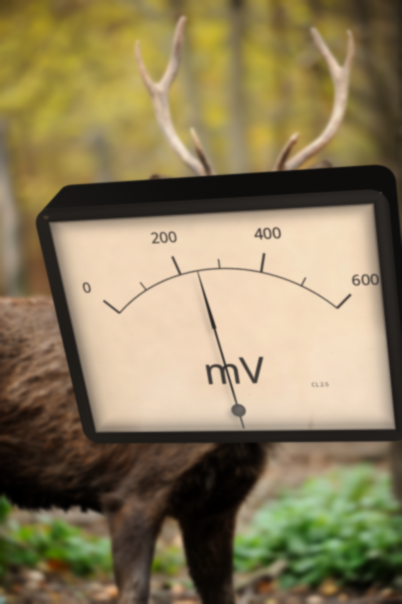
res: {"value": 250, "unit": "mV"}
